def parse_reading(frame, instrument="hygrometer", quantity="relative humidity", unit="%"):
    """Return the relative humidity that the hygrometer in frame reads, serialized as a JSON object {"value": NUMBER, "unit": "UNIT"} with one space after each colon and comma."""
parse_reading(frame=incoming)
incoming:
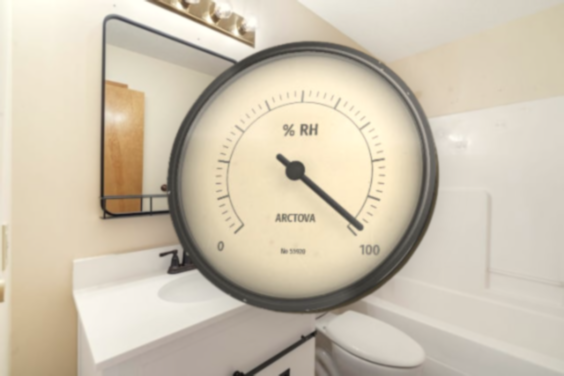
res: {"value": 98, "unit": "%"}
